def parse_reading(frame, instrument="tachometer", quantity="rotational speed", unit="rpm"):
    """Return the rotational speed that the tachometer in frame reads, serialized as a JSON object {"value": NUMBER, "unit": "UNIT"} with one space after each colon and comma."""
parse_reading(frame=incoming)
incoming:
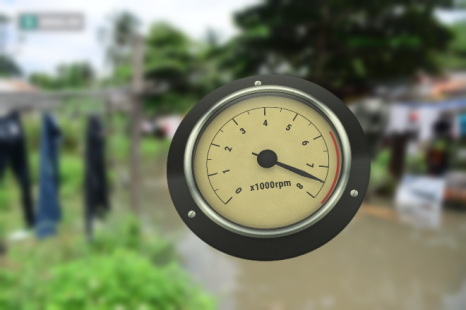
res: {"value": 7500, "unit": "rpm"}
